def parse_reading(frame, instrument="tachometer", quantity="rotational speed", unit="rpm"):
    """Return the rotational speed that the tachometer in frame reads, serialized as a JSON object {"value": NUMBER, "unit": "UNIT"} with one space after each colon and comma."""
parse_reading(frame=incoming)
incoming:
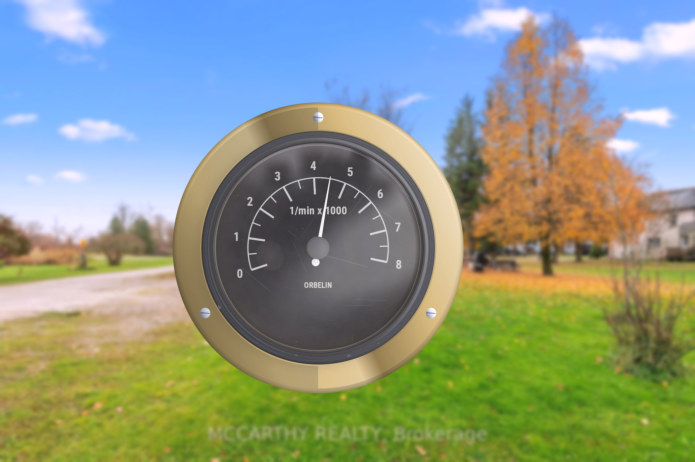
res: {"value": 4500, "unit": "rpm"}
